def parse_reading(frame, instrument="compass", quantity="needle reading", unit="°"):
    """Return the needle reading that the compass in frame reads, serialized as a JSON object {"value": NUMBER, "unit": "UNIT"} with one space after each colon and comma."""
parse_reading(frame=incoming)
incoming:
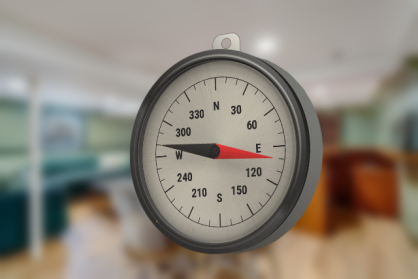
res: {"value": 100, "unit": "°"}
